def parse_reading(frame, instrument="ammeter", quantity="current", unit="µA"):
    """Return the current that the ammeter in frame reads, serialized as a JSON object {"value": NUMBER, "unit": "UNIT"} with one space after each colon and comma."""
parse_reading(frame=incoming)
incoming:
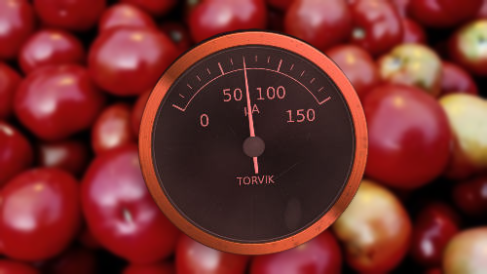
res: {"value": 70, "unit": "µA"}
